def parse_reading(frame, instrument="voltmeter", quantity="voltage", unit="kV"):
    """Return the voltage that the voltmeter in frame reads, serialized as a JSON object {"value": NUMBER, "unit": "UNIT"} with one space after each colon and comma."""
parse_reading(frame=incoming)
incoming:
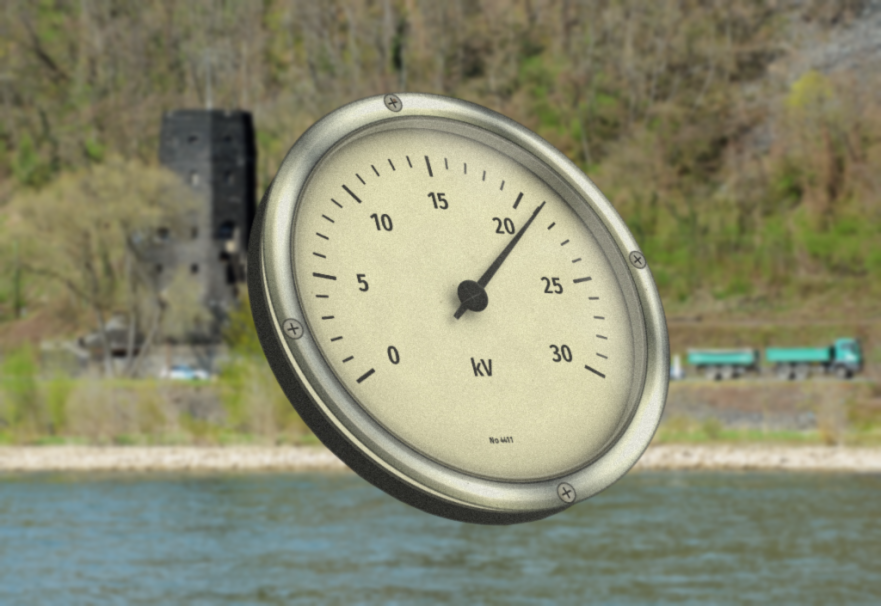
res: {"value": 21, "unit": "kV"}
